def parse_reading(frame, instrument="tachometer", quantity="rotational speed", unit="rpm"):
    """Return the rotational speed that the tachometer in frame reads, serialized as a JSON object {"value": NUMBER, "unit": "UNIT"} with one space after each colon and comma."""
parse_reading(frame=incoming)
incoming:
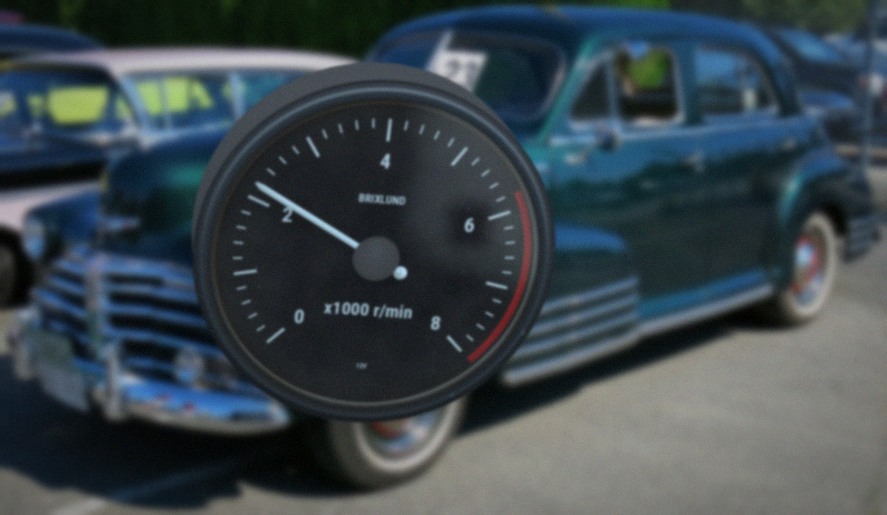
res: {"value": 2200, "unit": "rpm"}
